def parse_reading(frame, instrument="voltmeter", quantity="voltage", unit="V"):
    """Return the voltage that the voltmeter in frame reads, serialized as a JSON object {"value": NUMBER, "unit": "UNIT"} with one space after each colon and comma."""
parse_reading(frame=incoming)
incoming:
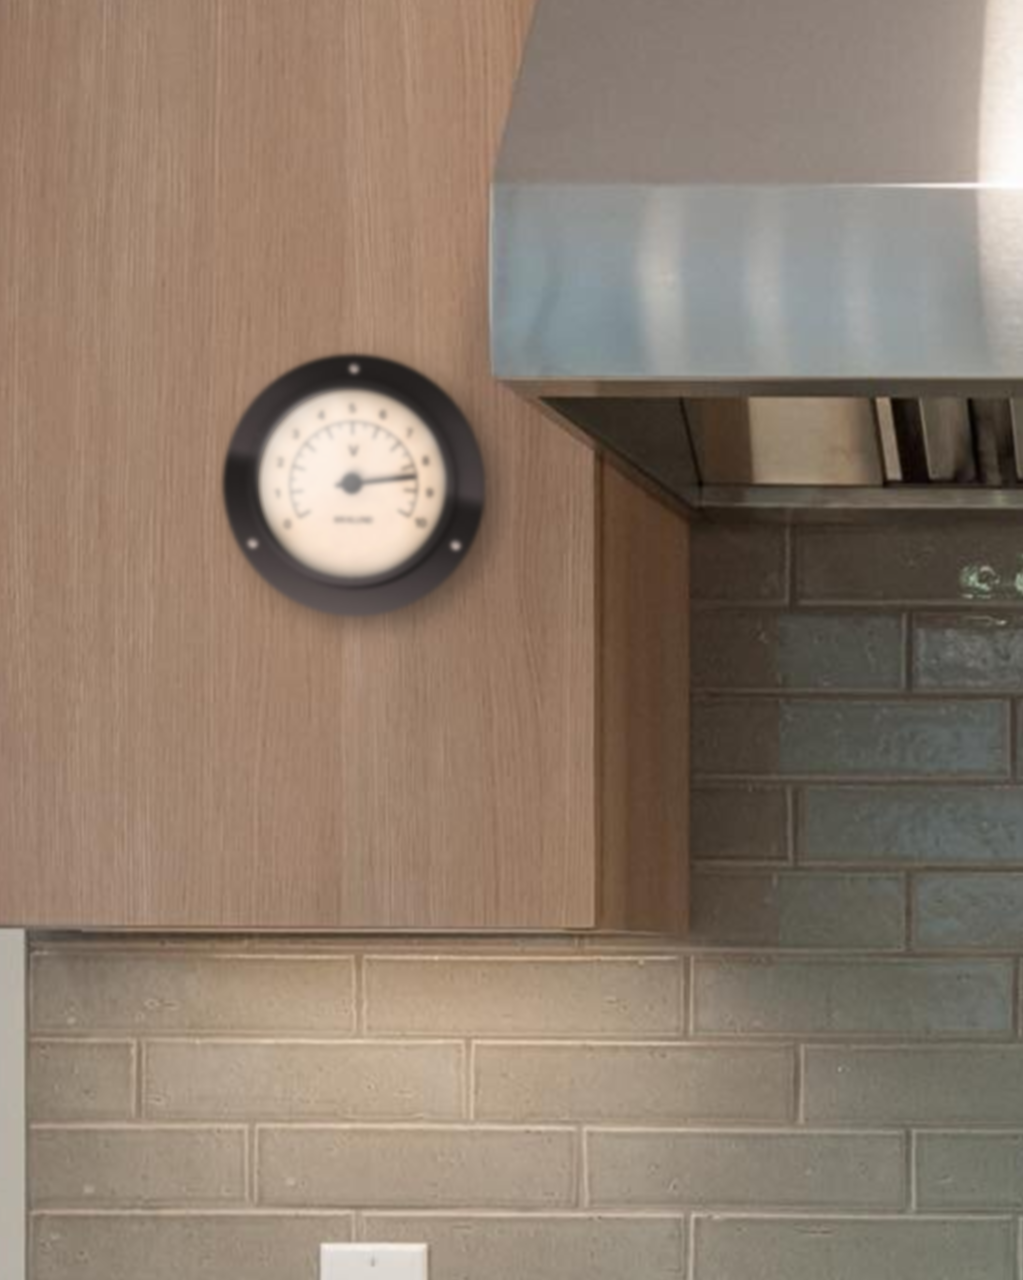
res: {"value": 8.5, "unit": "V"}
